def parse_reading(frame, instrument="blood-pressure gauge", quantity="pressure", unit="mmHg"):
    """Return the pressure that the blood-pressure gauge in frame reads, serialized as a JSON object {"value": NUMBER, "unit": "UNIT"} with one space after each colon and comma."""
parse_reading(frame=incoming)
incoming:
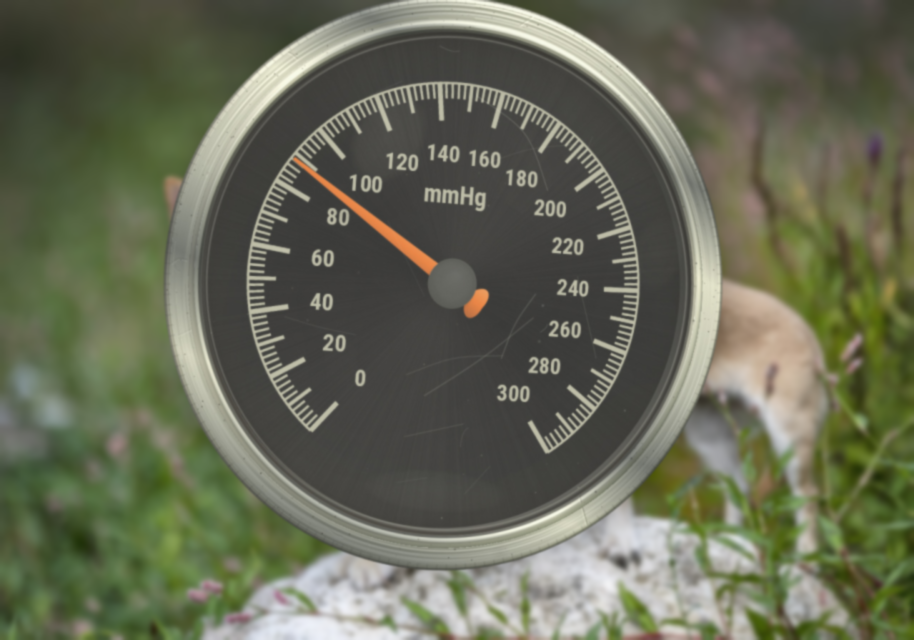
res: {"value": 88, "unit": "mmHg"}
